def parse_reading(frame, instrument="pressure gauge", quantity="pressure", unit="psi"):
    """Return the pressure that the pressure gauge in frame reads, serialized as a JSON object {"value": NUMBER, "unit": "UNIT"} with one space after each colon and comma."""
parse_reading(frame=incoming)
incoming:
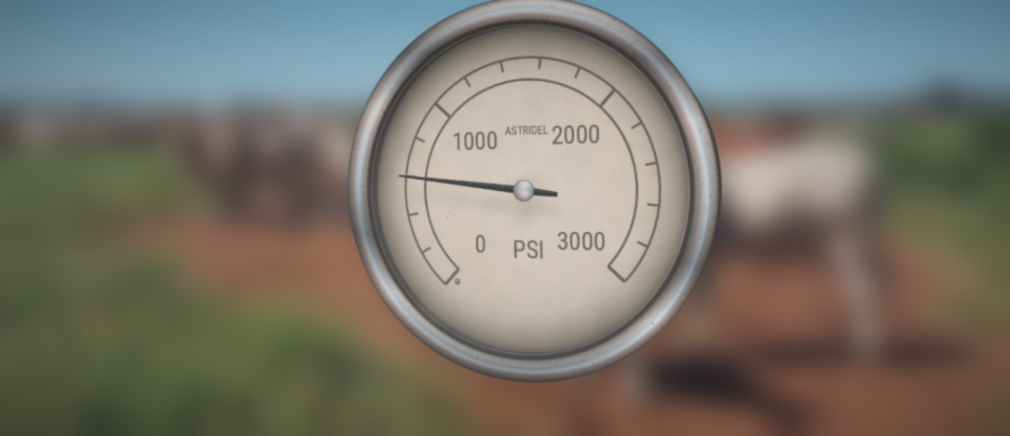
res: {"value": 600, "unit": "psi"}
